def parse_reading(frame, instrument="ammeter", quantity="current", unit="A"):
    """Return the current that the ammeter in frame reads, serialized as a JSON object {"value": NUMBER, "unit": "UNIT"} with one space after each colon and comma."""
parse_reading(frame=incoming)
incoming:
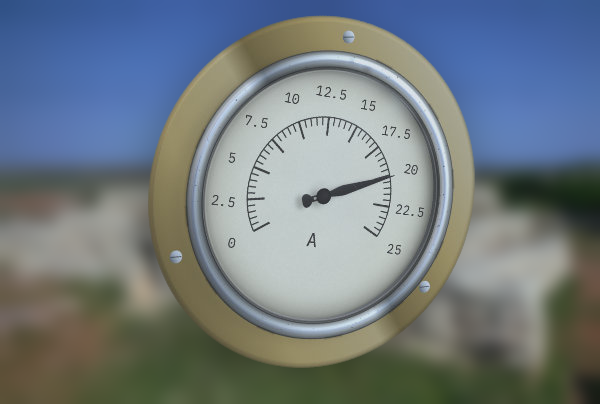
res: {"value": 20, "unit": "A"}
